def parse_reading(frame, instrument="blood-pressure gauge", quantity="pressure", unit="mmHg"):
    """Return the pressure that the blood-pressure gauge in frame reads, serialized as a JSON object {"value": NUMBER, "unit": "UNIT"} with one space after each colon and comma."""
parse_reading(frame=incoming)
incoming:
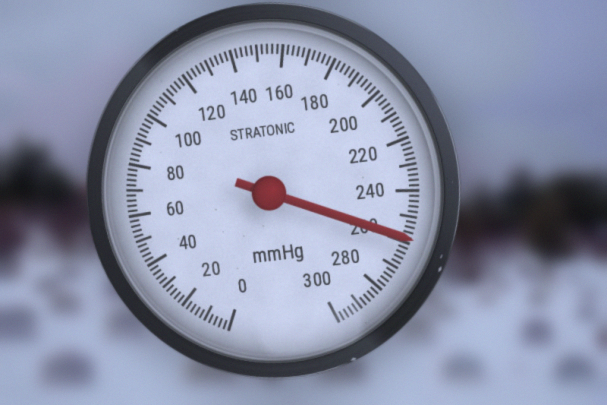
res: {"value": 258, "unit": "mmHg"}
